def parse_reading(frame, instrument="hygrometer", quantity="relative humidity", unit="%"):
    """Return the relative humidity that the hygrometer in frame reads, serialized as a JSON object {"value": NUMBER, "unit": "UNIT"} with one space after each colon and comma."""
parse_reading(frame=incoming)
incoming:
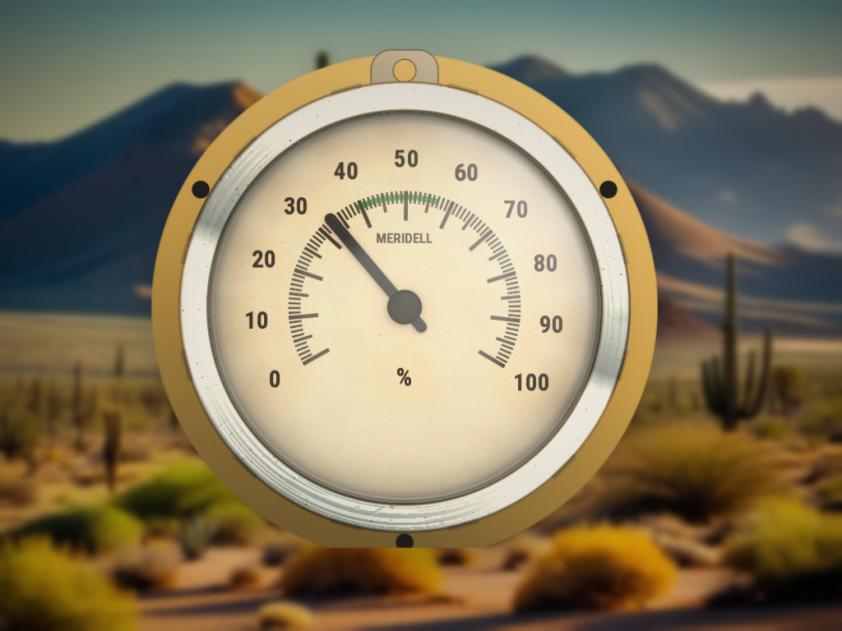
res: {"value": 33, "unit": "%"}
